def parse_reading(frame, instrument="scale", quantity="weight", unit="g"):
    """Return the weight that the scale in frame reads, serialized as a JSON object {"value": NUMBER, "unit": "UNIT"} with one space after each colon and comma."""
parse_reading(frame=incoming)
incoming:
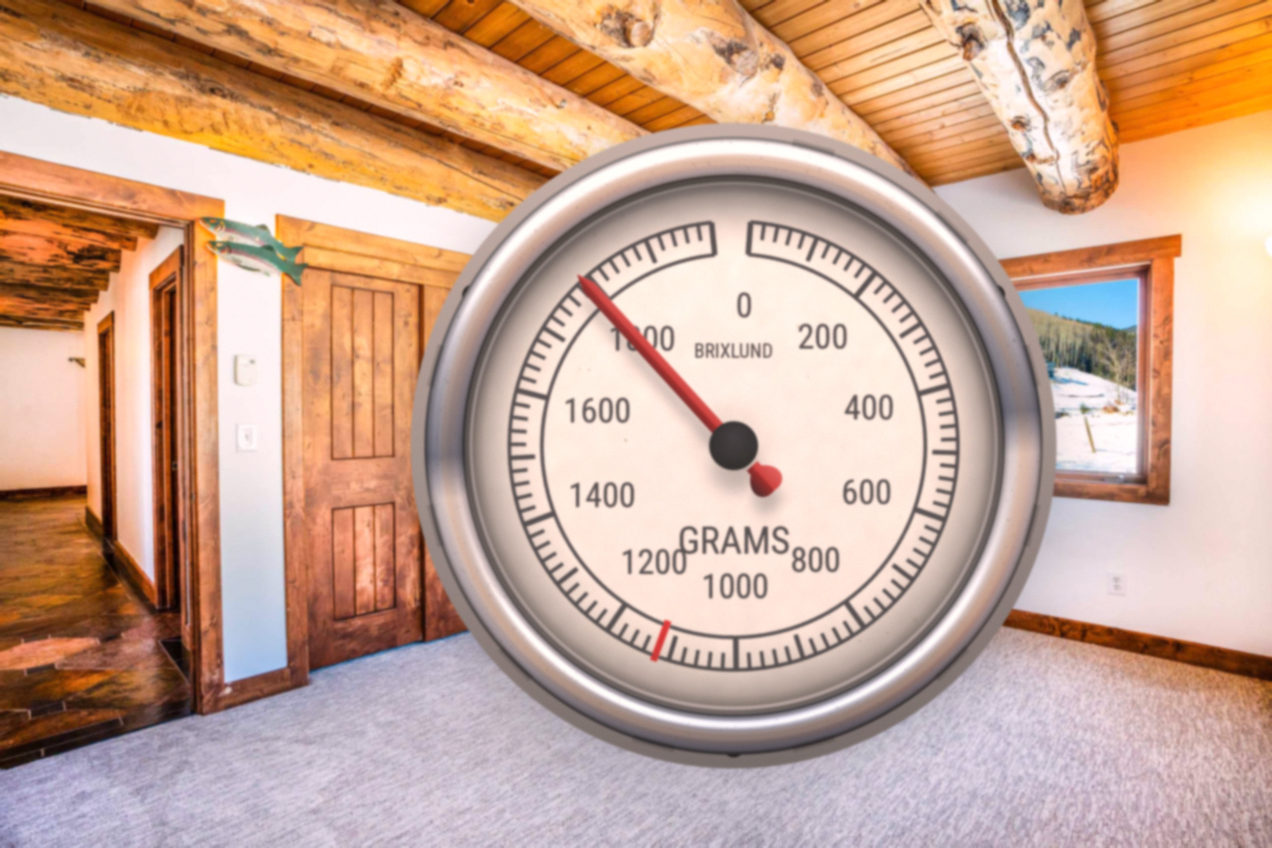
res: {"value": 1790, "unit": "g"}
